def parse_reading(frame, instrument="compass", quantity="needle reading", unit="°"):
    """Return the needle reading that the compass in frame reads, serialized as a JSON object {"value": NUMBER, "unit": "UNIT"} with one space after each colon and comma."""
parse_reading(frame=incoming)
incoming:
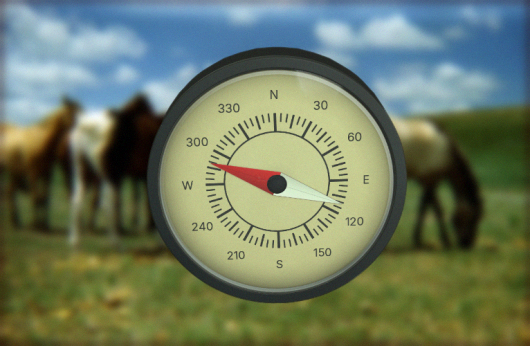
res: {"value": 290, "unit": "°"}
